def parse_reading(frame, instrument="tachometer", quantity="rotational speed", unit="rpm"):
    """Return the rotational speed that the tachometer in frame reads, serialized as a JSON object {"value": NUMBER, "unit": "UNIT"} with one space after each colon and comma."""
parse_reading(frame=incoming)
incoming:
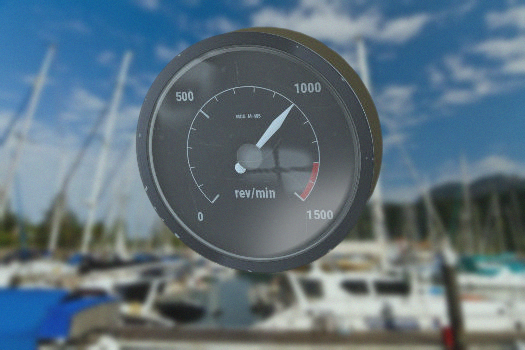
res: {"value": 1000, "unit": "rpm"}
